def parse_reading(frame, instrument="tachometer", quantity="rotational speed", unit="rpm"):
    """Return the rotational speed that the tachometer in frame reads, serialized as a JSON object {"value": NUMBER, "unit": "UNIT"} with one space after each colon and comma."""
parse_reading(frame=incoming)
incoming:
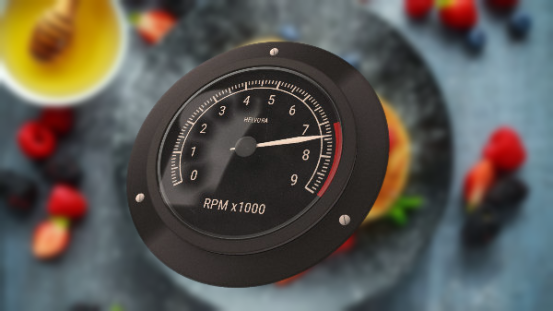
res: {"value": 7500, "unit": "rpm"}
